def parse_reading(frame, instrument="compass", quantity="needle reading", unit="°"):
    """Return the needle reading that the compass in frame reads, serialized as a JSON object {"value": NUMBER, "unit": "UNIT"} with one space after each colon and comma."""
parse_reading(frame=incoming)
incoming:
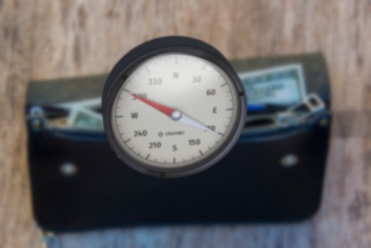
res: {"value": 300, "unit": "°"}
